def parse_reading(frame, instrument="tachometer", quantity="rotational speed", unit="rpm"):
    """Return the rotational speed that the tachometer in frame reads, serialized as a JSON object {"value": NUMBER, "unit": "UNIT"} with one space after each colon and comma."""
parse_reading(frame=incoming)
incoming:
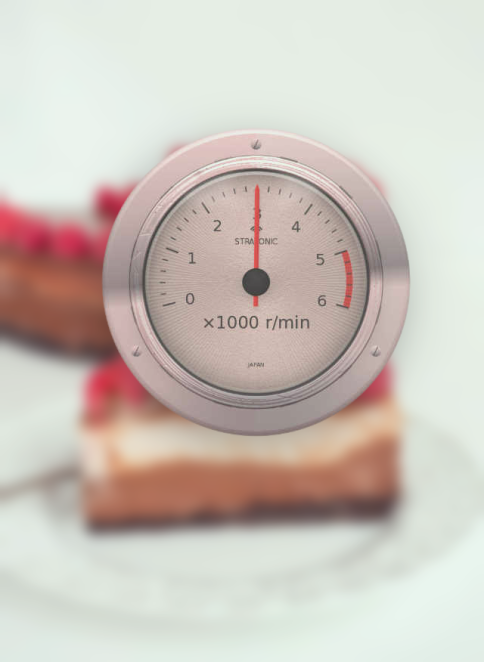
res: {"value": 3000, "unit": "rpm"}
